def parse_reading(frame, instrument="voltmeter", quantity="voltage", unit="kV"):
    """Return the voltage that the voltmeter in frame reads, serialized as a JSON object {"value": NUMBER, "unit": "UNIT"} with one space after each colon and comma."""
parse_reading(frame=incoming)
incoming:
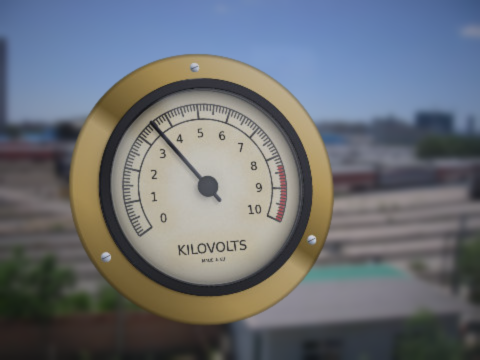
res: {"value": 3.5, "unit": "kV"}
